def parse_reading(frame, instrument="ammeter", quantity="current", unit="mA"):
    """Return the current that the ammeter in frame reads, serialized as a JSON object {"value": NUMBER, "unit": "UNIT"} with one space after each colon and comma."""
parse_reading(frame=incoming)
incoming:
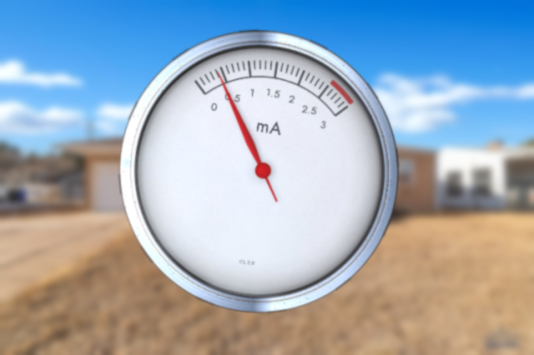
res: {"value": 0.4, "unit": "mA"}
